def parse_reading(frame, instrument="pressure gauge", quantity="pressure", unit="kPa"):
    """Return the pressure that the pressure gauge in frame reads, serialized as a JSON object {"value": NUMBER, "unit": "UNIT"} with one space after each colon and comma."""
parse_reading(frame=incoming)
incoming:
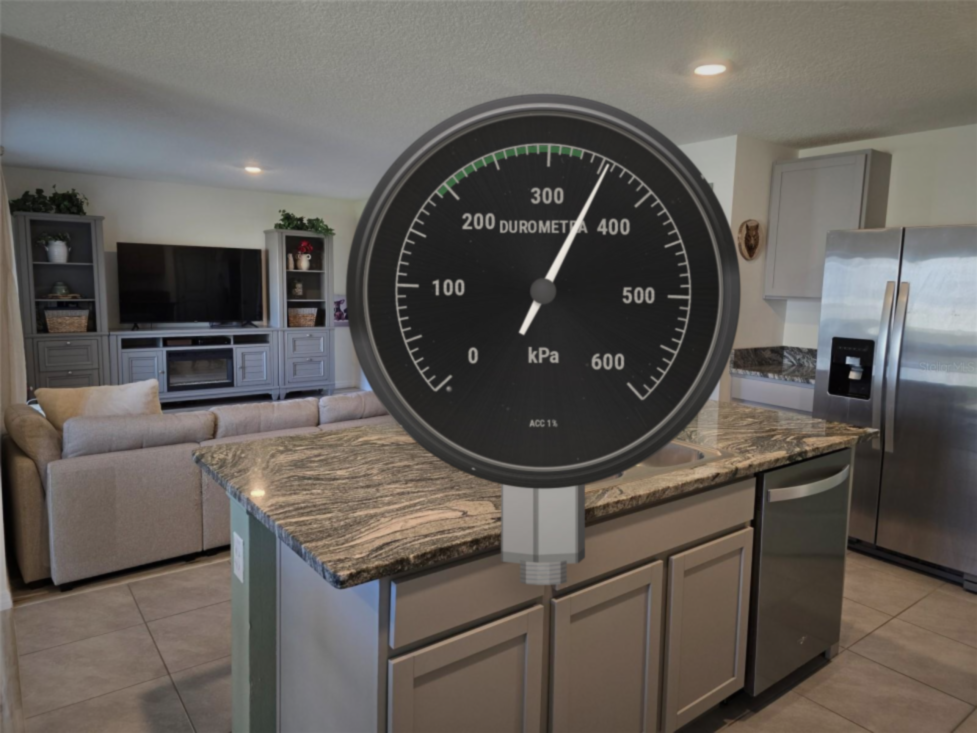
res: {"value": 355, "unit": "kPa"}
